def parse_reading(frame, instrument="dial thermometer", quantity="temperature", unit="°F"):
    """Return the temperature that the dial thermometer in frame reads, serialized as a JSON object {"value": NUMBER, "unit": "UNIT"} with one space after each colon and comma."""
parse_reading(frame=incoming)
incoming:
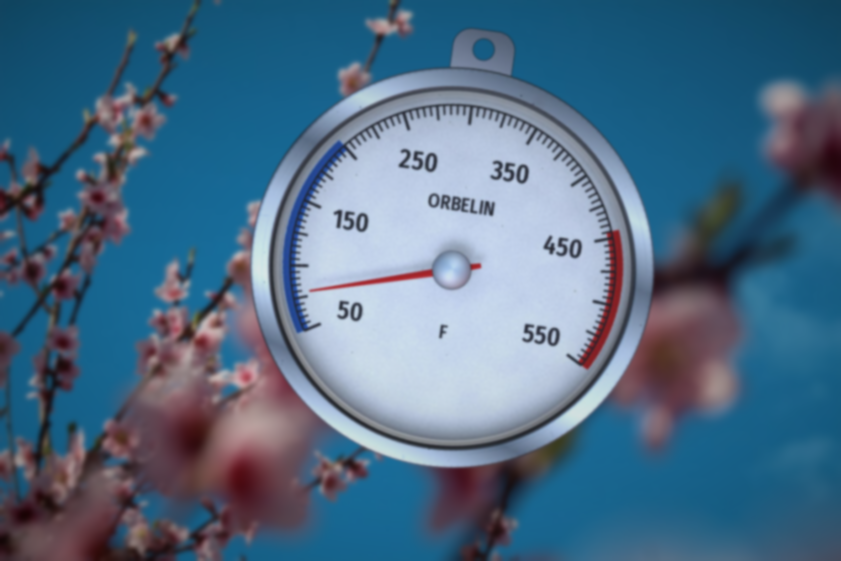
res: {"value": 80, "unit": "°F"}
